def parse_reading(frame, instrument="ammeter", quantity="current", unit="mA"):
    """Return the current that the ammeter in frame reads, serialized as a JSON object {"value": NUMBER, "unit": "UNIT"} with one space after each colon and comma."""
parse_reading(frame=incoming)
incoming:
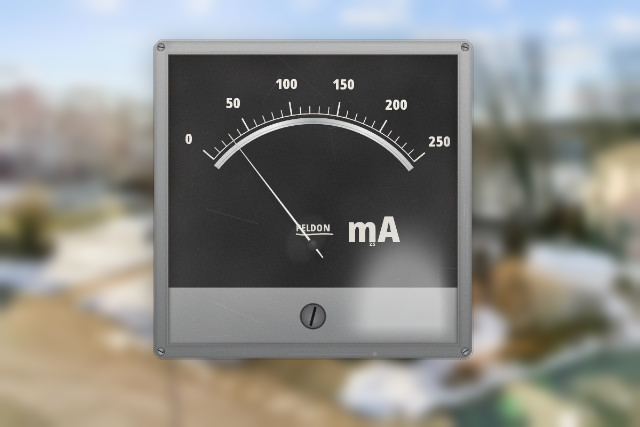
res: {"value": 30, "unit": "mA"}
